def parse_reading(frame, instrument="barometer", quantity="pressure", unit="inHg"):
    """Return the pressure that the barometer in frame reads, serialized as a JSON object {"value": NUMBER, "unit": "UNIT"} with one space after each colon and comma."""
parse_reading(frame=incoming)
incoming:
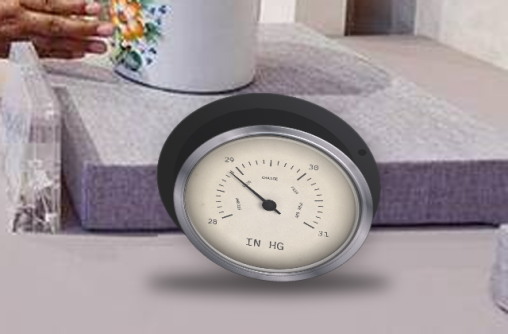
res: {"value": 28.9, "unit": "inHg"}
